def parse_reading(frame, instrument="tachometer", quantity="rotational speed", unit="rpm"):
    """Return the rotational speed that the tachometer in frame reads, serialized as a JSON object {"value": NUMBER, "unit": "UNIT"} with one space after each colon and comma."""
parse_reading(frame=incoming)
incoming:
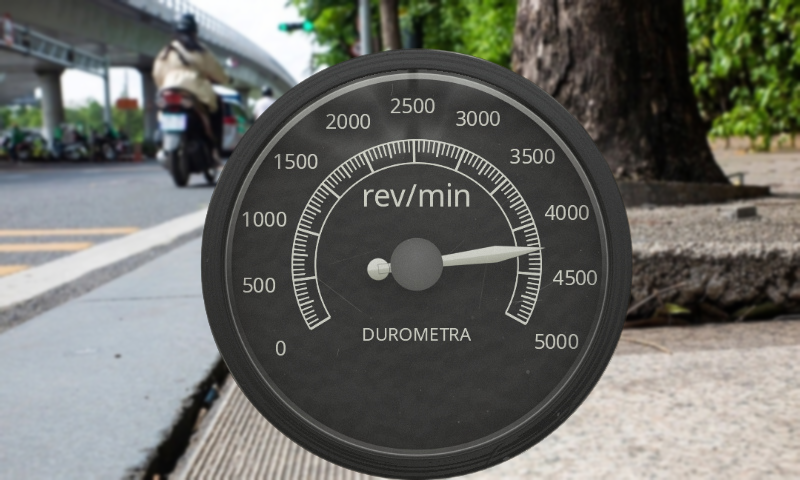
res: {"value": 4250, "unit": "rpm"}
